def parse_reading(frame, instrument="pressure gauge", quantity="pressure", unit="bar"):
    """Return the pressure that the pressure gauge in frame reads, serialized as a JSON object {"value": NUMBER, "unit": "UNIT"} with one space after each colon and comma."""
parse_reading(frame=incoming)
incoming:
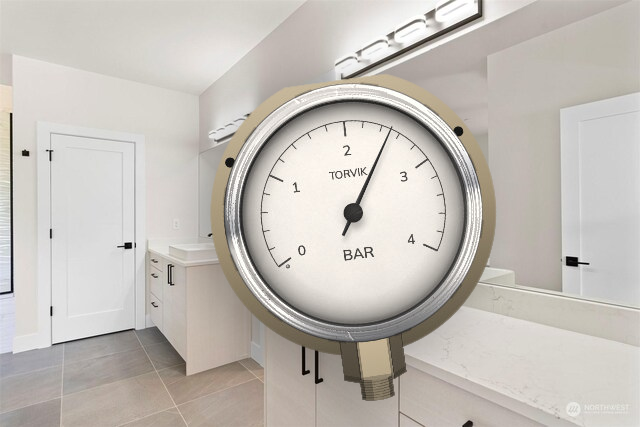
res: {"value": 2.5, "unit": "bar"}
